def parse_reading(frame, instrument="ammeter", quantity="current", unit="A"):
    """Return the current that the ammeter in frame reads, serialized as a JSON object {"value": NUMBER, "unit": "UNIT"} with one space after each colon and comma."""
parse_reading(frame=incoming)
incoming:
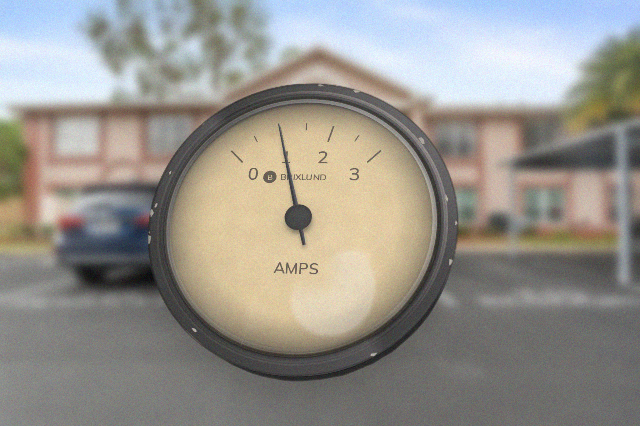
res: {"value": 1, "unit": "A"}
